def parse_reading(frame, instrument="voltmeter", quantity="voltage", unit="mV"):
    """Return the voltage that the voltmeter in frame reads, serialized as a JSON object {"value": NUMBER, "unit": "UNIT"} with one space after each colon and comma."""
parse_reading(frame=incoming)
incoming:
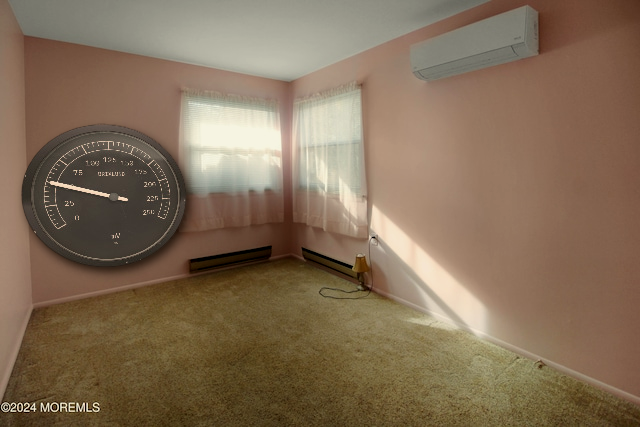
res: {"value": 50, "unit": "mV"}
